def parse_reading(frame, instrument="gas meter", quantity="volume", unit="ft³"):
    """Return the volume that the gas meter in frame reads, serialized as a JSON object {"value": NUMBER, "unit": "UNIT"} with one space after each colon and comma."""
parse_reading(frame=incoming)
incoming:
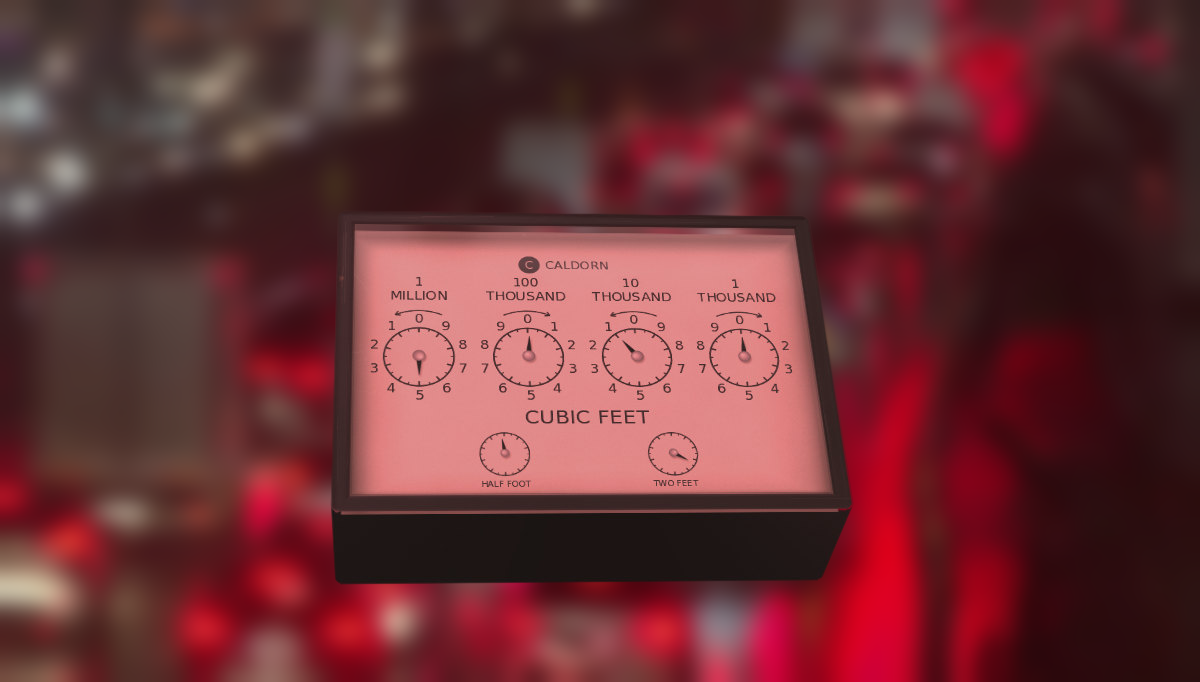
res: {"value": 501000, "unit": "ft³"}
